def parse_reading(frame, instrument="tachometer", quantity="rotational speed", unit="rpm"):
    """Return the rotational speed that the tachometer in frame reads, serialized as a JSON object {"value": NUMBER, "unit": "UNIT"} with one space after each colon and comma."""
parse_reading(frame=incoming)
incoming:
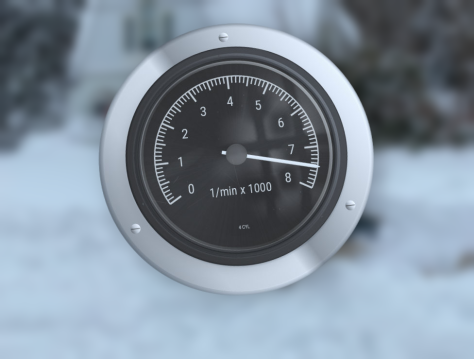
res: {"value": 7500, "unit": "rpm"}
